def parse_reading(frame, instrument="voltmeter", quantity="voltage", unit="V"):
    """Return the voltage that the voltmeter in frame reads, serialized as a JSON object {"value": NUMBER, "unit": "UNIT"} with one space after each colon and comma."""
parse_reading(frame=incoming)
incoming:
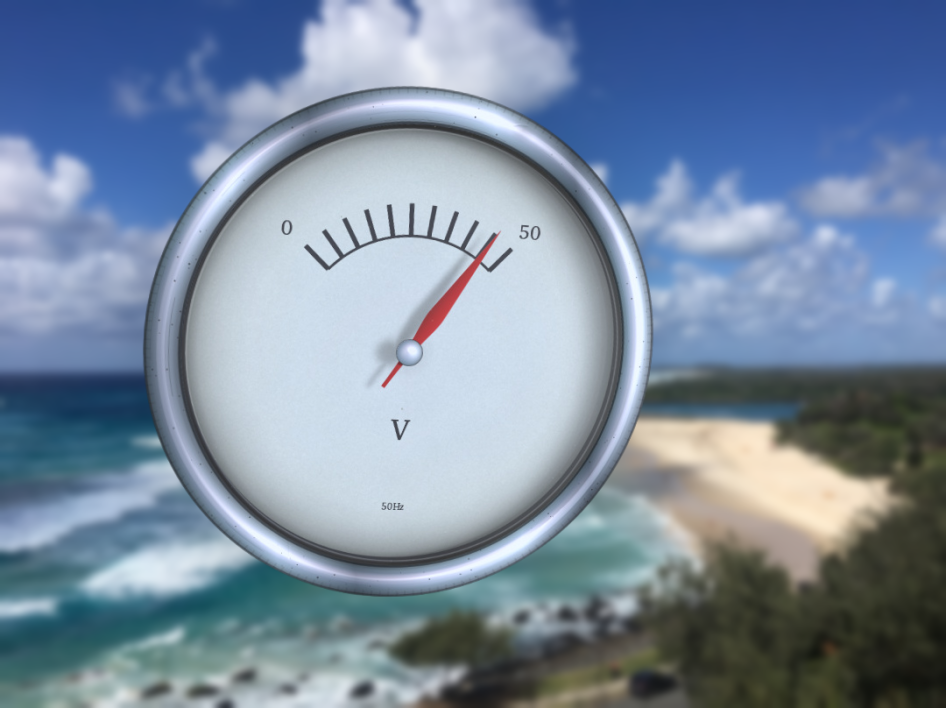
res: {"value": 45, "unit": "V"}
